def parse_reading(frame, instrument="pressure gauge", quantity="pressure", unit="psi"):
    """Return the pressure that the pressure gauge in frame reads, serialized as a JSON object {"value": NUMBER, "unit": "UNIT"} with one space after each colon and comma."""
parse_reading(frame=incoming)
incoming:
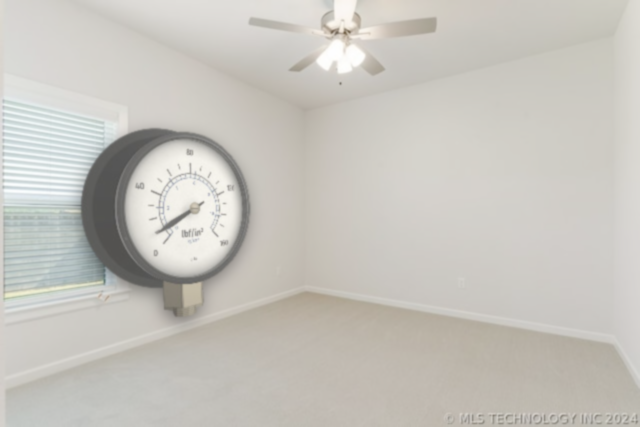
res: {"value": 10, "unit": "psi"}
